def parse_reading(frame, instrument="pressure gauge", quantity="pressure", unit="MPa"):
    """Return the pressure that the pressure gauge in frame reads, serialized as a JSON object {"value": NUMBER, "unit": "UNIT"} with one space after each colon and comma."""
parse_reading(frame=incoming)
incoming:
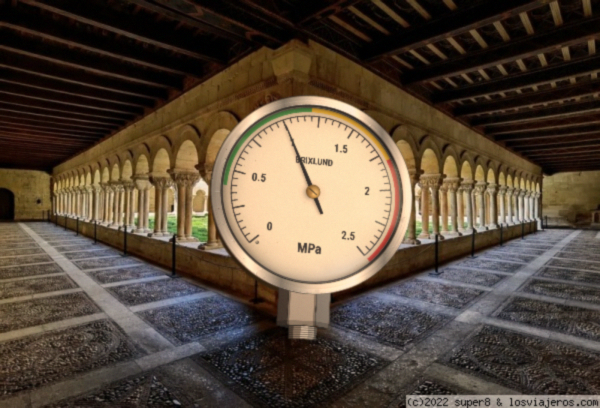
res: {"value": 1, "unit": "MPa"}
